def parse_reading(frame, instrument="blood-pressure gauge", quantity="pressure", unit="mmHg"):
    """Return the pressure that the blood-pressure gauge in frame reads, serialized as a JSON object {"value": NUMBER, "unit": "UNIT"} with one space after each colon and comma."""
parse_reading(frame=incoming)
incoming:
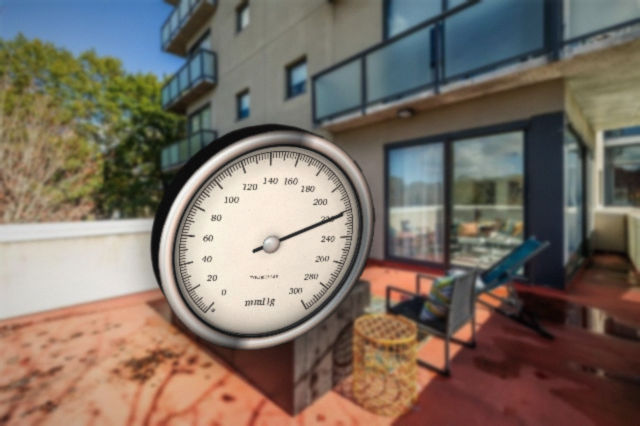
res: {"value": 220, "unit": "mmHg"}
